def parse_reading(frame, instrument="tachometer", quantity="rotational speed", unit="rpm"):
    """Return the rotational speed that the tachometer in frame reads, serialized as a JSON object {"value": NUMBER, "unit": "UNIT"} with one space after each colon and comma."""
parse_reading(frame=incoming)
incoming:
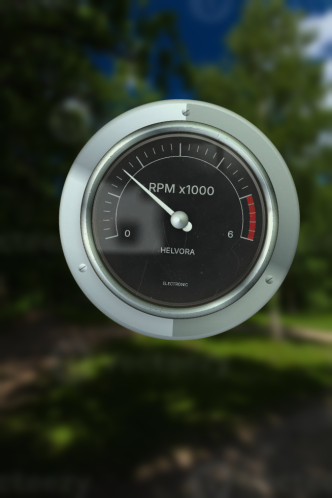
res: {"value": 1600, "unit": "rpm"}
